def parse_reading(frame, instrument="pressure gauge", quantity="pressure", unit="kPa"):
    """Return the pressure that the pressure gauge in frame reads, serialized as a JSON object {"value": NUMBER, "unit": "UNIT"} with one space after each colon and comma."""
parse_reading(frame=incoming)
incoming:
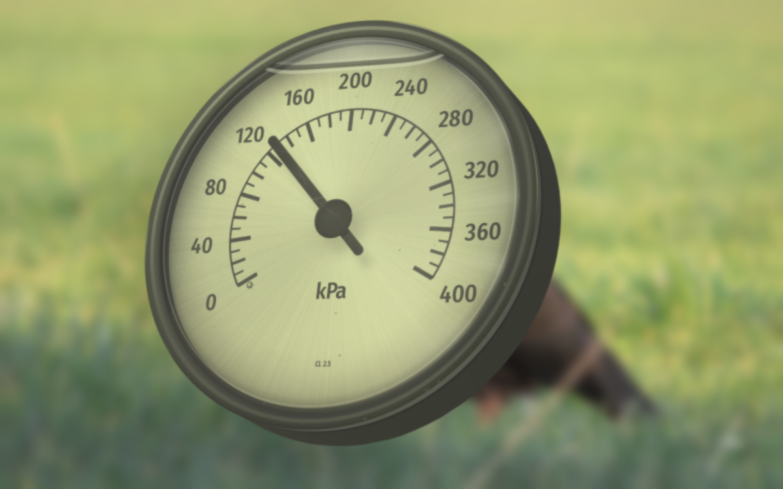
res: {"value": 130, "unit": "kPa"}
